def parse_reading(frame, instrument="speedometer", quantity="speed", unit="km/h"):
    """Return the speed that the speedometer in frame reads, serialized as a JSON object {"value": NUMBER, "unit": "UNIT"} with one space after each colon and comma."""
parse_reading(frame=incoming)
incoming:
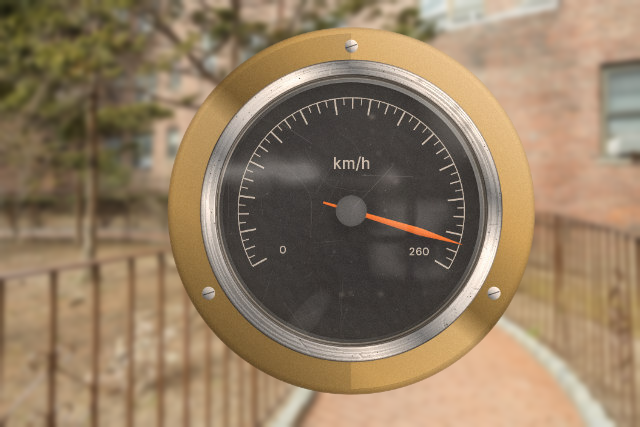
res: {"value": 245, "unit": "km/h"}
